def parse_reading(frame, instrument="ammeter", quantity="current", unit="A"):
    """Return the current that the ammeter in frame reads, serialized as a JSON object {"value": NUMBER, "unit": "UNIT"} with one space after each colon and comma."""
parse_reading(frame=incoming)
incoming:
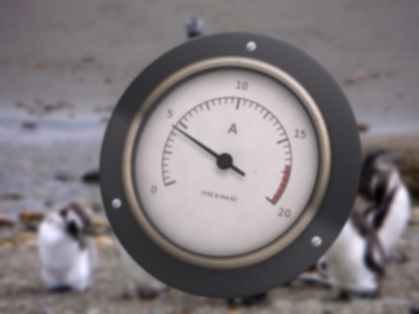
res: {"value": 4.5, "unit": "A"}
